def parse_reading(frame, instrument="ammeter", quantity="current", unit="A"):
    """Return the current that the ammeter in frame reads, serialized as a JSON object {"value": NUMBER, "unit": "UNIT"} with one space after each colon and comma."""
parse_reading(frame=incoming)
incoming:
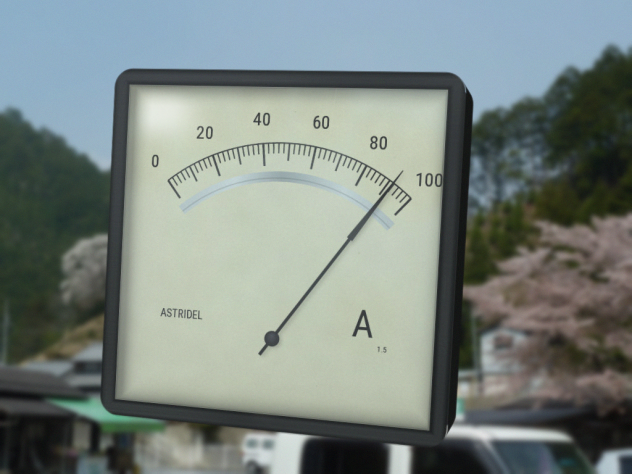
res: {"value": 92, "unit": "A"}
